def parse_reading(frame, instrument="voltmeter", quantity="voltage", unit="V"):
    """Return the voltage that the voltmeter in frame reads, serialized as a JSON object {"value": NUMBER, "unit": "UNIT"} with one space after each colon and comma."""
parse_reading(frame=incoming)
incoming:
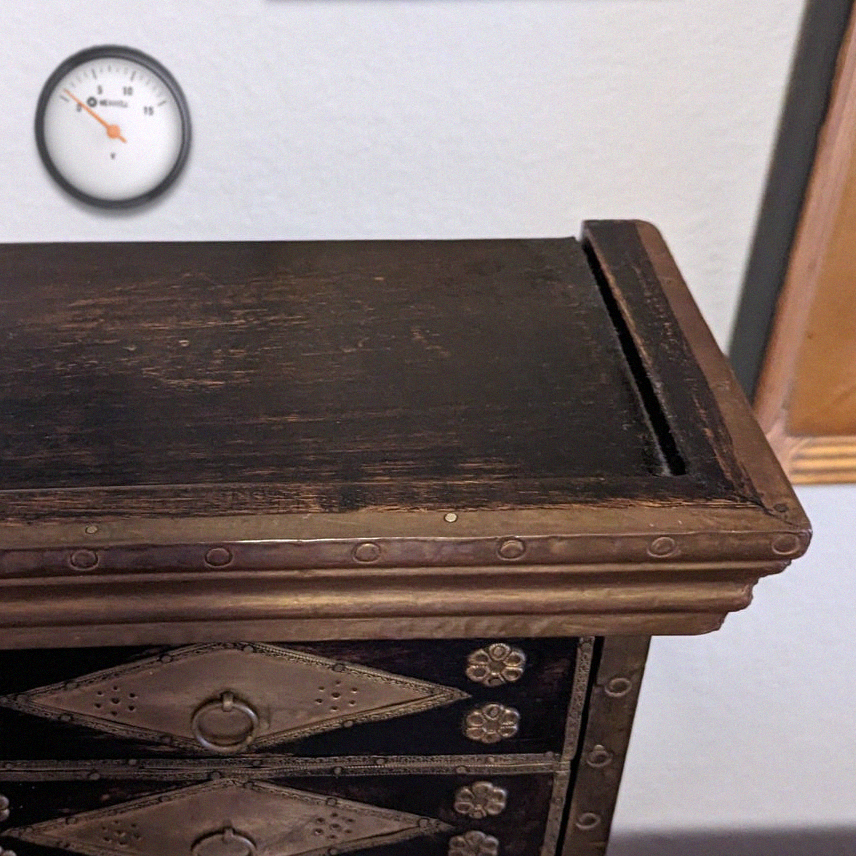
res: {"value": 1, "unit": "V"}
